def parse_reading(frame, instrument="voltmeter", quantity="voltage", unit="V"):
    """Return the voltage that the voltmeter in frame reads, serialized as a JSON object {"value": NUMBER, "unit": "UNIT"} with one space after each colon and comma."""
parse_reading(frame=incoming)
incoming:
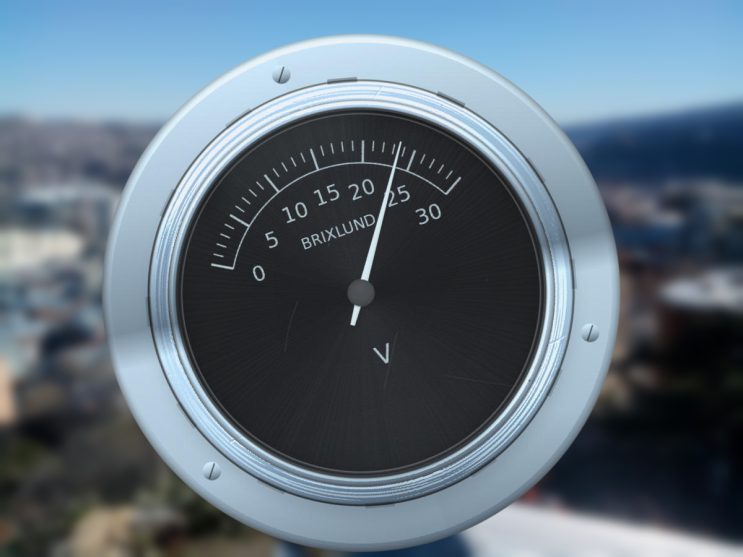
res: {"value": 23.5, "unit": "V"}
